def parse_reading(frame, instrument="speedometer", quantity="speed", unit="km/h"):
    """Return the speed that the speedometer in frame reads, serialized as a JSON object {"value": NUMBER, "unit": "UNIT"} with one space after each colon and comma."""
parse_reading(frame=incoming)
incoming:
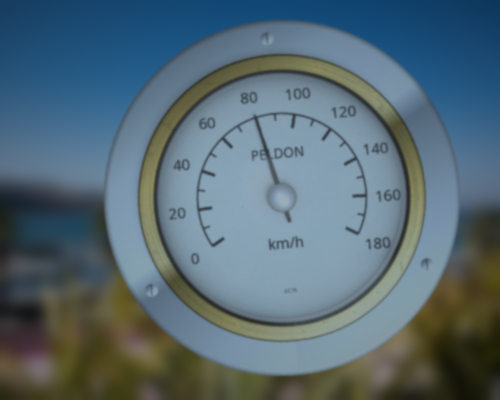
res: {"value": 80, "unit": "km/h"}
